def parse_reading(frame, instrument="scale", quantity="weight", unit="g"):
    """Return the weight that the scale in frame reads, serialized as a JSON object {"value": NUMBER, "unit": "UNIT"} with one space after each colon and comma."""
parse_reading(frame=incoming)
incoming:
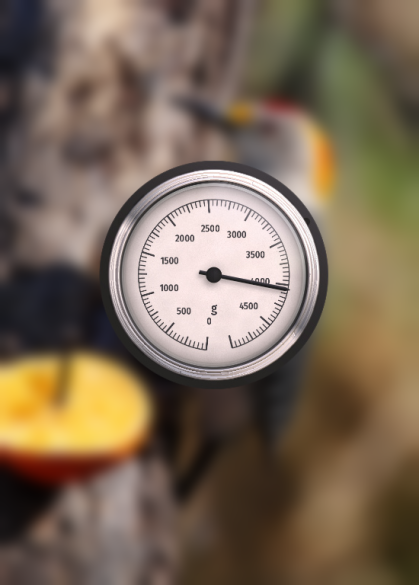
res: {"value": 4050, "unit": "g"}
